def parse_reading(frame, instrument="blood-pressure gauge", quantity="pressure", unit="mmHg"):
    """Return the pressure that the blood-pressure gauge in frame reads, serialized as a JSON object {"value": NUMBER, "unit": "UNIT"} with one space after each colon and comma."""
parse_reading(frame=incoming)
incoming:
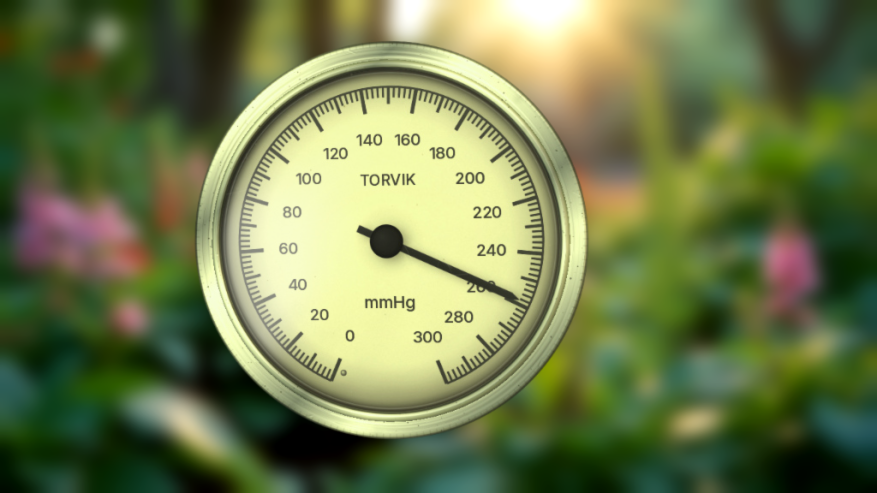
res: {"value": 258, "unit": "mmHg"}
